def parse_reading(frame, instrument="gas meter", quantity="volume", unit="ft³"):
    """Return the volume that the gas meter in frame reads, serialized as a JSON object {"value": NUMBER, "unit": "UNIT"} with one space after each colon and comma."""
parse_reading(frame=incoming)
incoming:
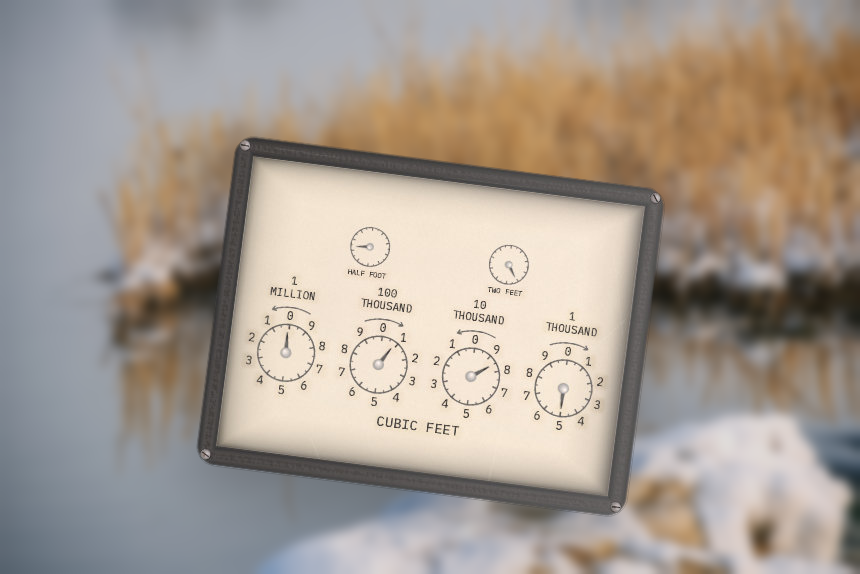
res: {"value": 8500, "unit": "ft³"}
